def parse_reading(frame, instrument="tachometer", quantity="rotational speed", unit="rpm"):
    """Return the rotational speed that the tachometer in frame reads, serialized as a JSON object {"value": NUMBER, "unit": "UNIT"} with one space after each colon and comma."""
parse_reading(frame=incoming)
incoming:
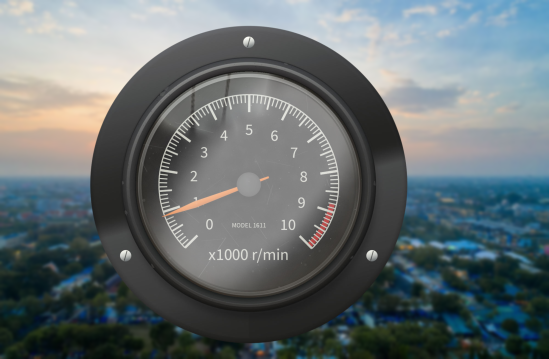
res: {"value": 900, "unit": "rpm"}
